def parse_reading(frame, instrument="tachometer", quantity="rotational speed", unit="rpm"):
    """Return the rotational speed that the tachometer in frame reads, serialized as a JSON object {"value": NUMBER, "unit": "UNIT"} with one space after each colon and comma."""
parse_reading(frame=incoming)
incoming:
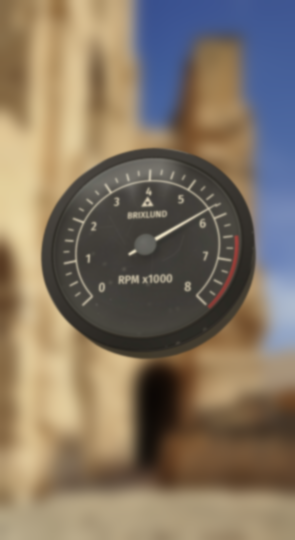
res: {"value": 5750, "unit": "rpm"}
